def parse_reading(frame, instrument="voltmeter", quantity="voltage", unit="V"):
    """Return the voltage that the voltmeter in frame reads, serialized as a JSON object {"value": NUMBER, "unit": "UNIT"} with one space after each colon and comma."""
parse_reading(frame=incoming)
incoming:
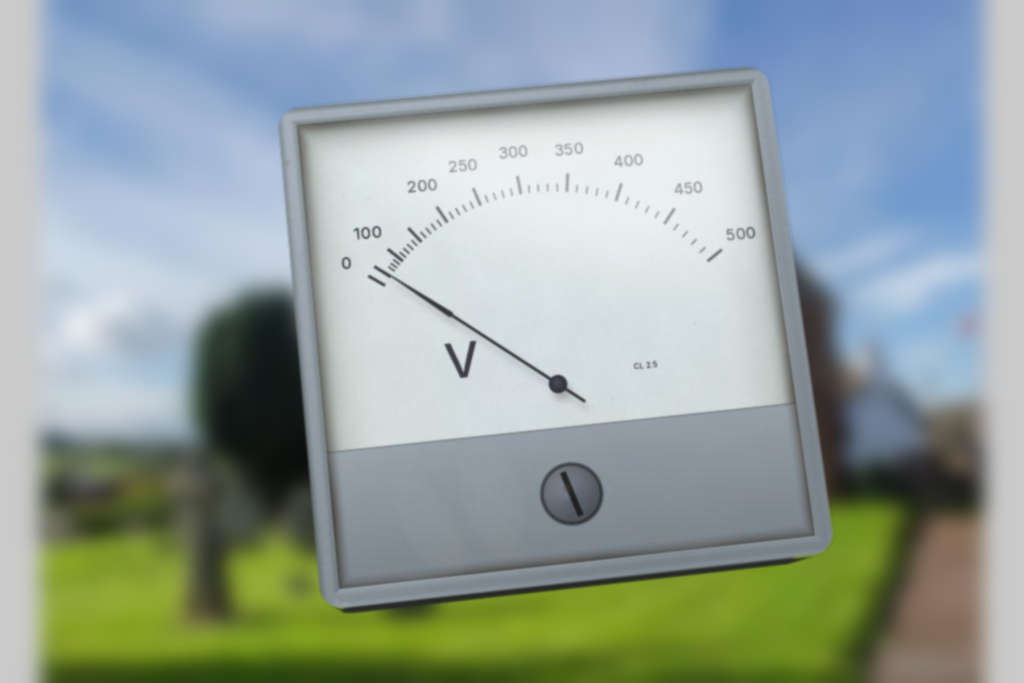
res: {"value": 50, "unit": "V"}
